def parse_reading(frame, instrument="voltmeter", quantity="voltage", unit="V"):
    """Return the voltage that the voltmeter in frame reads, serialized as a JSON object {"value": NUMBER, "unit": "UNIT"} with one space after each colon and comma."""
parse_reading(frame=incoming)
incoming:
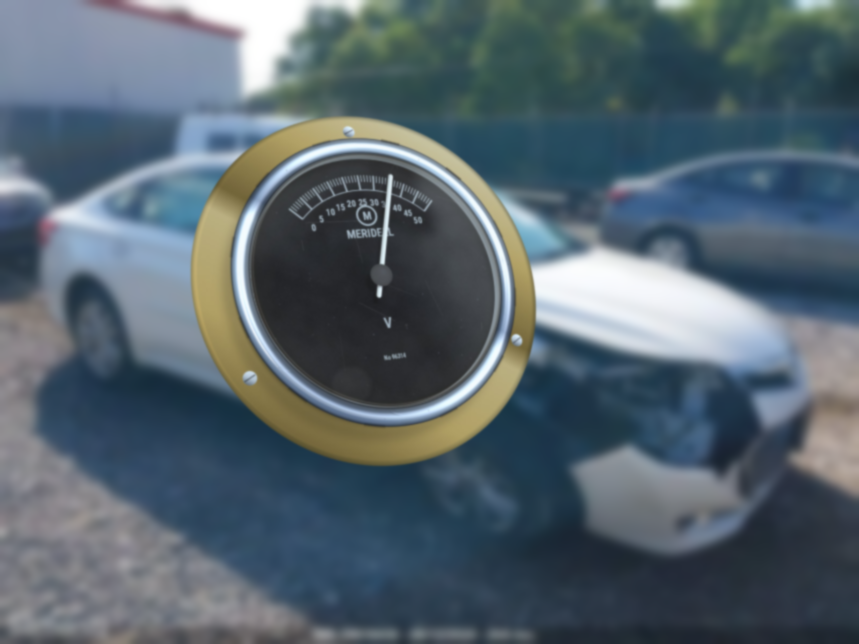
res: {"value": 35, "unit": "V"}
